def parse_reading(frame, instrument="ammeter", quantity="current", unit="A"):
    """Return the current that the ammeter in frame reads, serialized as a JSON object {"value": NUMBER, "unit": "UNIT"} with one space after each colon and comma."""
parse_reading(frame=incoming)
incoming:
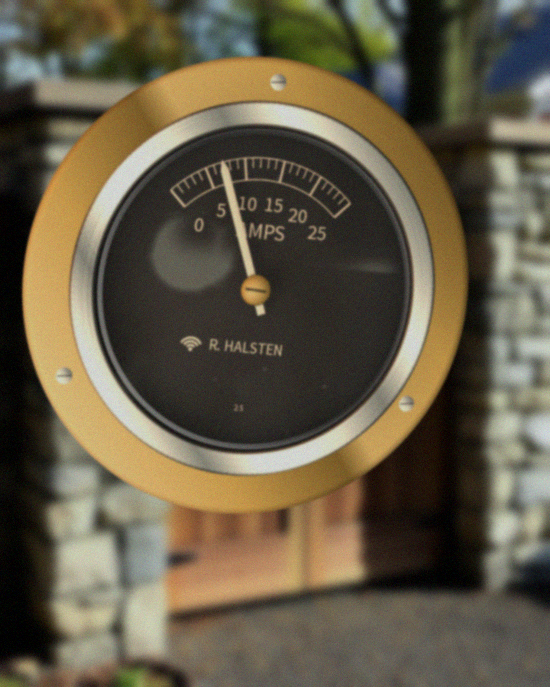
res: {"value": 7, "unit": "A"}
